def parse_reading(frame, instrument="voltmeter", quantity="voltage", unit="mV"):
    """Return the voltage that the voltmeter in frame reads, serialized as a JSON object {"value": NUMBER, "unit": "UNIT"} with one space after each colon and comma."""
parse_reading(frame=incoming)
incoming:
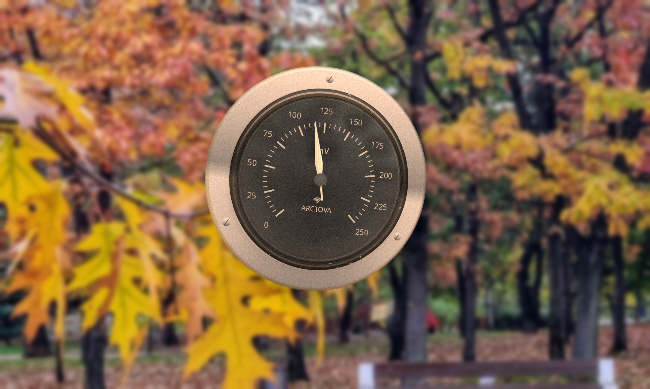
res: {"value": 115, "unit": "mV"}
